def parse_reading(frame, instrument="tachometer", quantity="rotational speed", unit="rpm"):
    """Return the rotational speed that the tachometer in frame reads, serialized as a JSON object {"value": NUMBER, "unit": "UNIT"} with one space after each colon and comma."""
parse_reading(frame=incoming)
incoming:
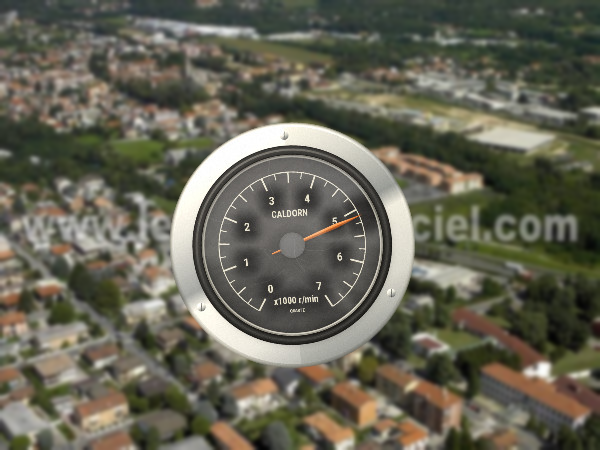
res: {"value": 5125, "unit": "rpm"}
